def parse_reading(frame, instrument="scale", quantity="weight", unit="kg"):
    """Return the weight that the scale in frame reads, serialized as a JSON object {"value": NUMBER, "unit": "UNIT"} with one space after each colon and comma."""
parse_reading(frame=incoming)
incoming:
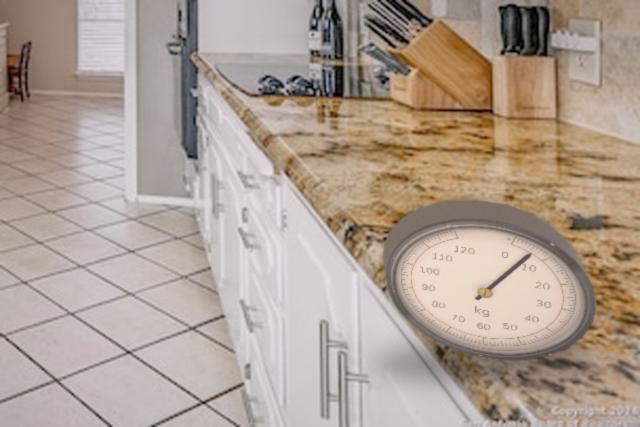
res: {"value": 5, "unit": "kg"}
